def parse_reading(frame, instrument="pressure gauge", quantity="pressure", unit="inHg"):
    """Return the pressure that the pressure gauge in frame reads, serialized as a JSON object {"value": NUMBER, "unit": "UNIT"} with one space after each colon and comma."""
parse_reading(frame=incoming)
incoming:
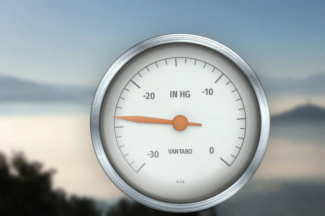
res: {"value": -24, "unit": "inHg"}
